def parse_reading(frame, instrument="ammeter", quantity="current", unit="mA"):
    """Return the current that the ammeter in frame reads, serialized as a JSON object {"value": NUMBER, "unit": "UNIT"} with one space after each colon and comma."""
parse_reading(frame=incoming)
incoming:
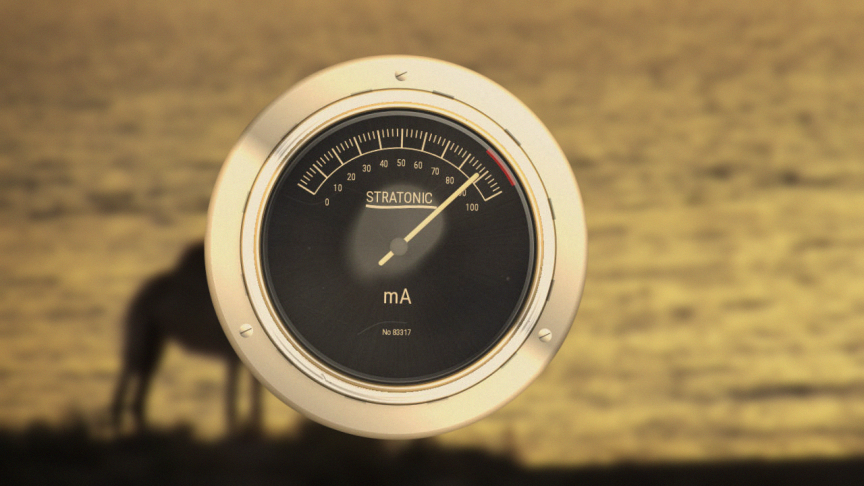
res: {"value": 88, "unit": "mA"}
